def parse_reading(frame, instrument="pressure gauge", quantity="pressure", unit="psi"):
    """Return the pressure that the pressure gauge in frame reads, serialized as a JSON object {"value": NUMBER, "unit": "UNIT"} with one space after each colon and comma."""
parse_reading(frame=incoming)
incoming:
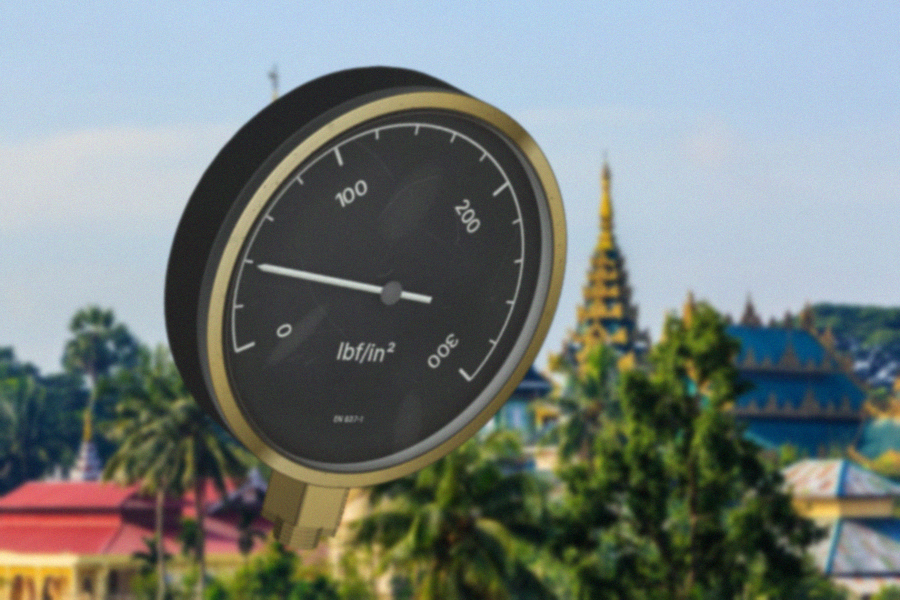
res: {"value": 40, "unit": "psi"}
